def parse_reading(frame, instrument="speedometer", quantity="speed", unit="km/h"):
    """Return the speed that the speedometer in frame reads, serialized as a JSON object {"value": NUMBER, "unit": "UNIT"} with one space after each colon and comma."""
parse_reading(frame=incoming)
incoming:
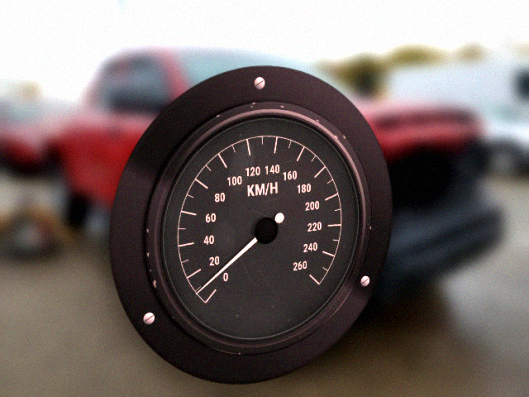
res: {"value": 10, "unit": "km/h"}
